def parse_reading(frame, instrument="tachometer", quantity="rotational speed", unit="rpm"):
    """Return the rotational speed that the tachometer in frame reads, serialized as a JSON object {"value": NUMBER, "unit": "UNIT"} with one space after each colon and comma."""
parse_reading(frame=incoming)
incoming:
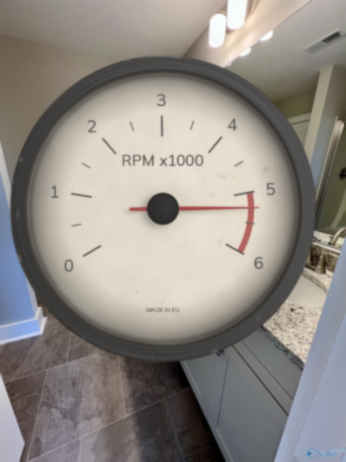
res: {"value": 5250, "unit": "rpm"}
